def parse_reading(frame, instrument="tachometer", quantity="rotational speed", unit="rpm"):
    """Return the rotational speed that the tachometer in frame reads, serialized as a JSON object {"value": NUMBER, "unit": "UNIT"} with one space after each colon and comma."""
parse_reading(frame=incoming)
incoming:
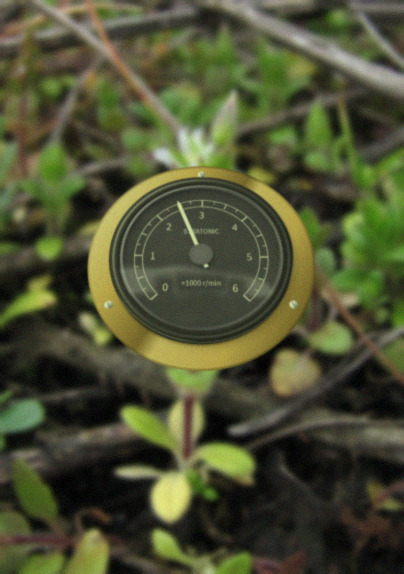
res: {"value": 2500, "unit": "rpm"}
